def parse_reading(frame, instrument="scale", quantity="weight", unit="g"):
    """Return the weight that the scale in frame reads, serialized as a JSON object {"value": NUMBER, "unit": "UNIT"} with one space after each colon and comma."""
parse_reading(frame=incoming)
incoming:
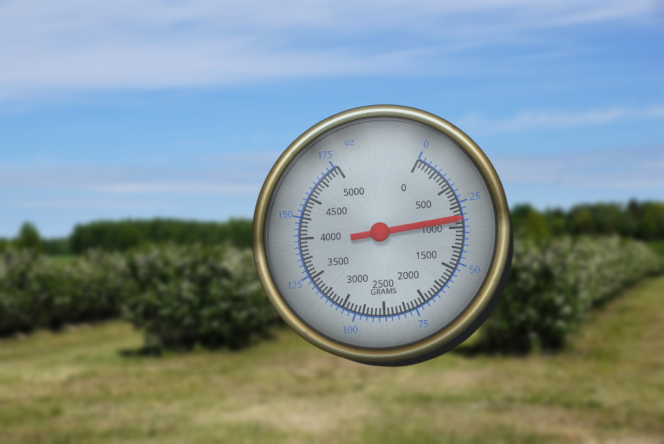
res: {"value": 900, "unit": "g"}
